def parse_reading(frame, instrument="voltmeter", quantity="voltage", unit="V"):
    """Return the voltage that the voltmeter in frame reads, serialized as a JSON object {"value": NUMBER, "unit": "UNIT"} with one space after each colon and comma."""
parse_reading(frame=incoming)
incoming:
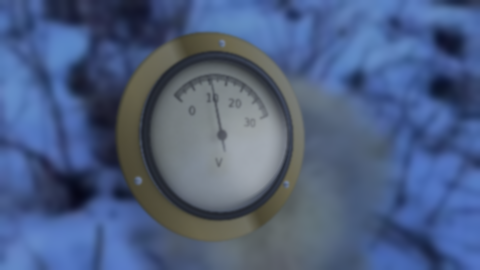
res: {"value": 10, "unit": "V"}
